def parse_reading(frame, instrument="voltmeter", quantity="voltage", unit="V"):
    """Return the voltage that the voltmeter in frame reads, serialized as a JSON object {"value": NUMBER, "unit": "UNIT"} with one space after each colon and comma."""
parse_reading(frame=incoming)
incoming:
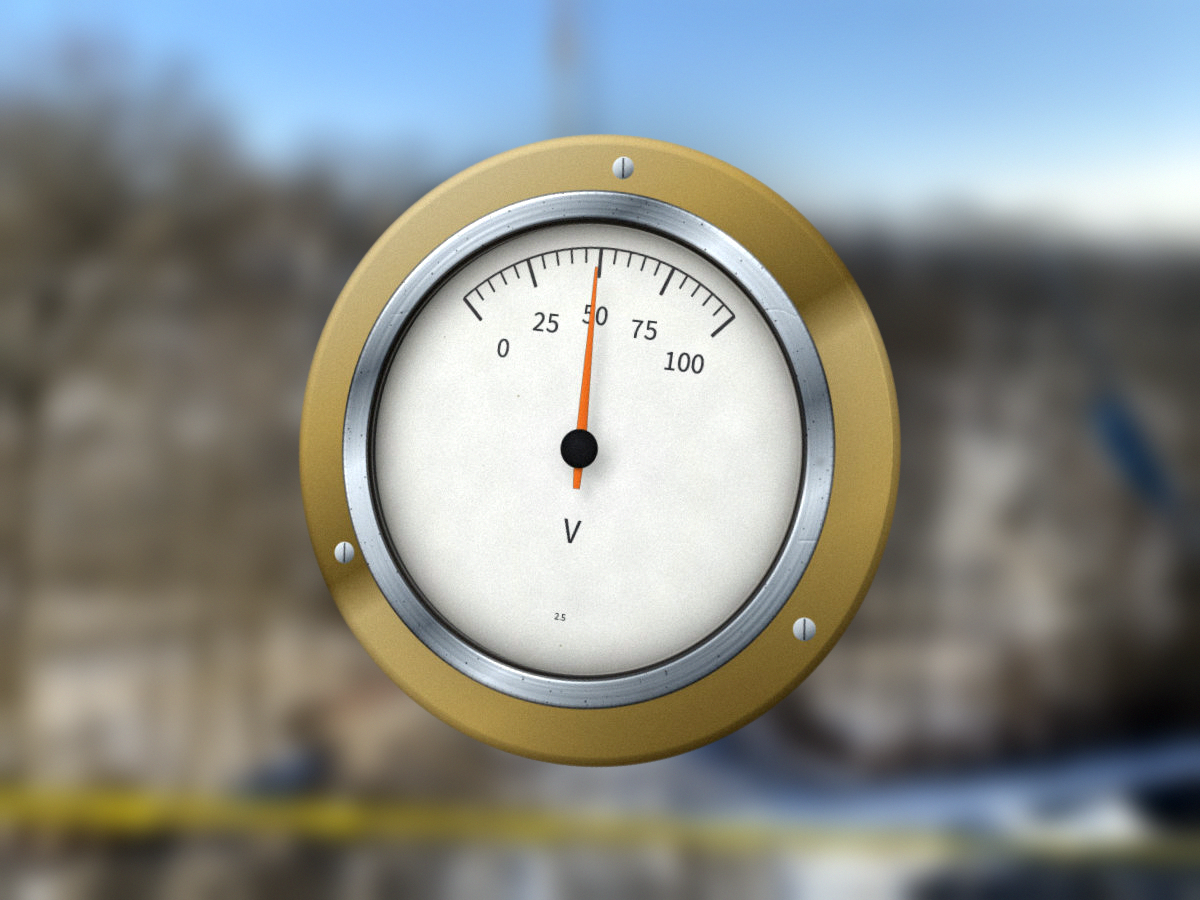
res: {"value": 50, "unit": "V"}
